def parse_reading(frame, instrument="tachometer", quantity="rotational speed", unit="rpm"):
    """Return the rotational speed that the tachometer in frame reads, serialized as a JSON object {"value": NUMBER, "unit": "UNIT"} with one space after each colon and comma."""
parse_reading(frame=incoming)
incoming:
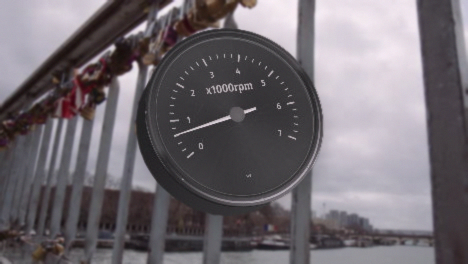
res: {"value": 600, "unit": "rpm"}
